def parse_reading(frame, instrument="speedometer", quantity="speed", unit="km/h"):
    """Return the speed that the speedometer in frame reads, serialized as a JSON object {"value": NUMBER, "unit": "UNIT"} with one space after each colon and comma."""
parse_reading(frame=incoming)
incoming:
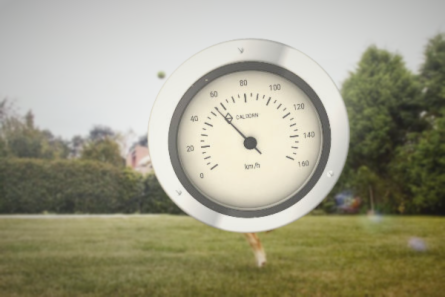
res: {"value": 55, "unit": "km/h"}
